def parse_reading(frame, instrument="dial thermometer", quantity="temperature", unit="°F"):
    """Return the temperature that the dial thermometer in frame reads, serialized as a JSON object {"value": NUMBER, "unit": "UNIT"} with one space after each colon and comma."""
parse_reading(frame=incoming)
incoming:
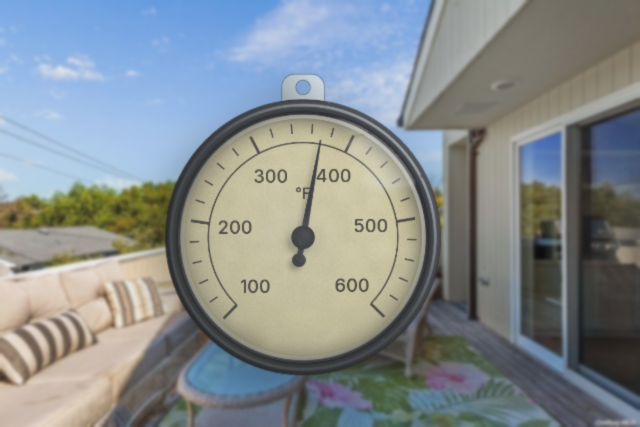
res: {"value": 370, "unit": "°F"}
